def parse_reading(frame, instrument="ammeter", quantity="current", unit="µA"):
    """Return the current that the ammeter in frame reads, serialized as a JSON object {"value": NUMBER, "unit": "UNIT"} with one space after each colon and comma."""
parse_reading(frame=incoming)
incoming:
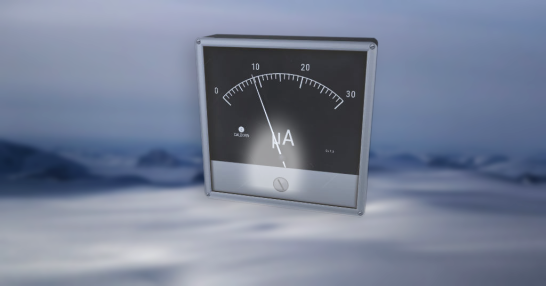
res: {"value": 9, "unit": "µA"}
